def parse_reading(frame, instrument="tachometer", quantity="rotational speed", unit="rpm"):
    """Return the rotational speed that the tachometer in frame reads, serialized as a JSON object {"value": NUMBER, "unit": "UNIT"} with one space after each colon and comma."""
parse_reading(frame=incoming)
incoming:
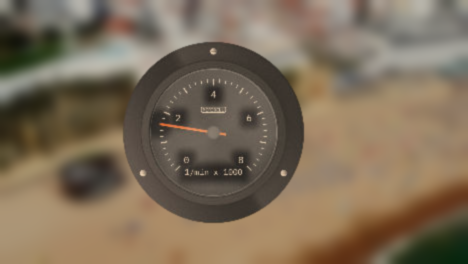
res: {"value": 1600, "unit": "rpm"}
